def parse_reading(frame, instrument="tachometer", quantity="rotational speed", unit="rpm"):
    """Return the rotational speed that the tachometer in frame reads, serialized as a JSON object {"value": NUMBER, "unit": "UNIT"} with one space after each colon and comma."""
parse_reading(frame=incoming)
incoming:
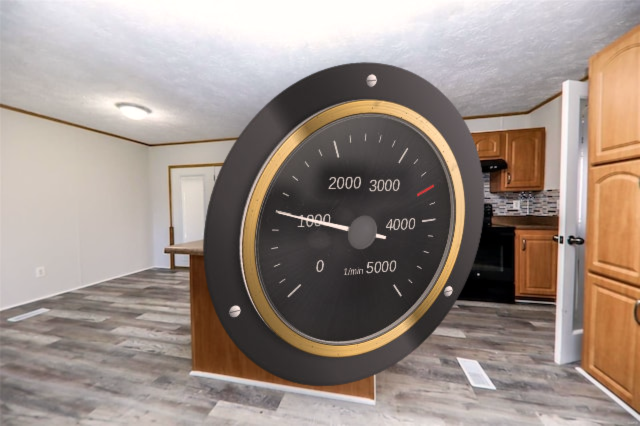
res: {"value": 1000, "unit": "rpm"}
